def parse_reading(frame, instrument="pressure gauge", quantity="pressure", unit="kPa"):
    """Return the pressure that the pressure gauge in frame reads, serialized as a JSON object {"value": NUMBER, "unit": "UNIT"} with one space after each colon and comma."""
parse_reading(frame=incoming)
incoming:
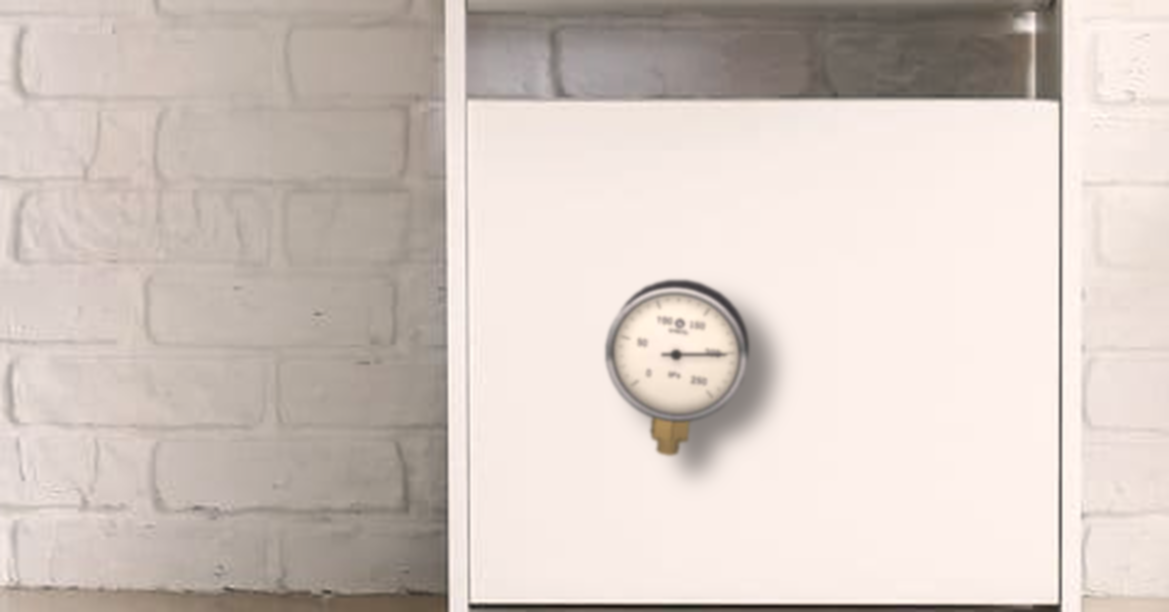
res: {"value": 200, "unit": "kPa"}
